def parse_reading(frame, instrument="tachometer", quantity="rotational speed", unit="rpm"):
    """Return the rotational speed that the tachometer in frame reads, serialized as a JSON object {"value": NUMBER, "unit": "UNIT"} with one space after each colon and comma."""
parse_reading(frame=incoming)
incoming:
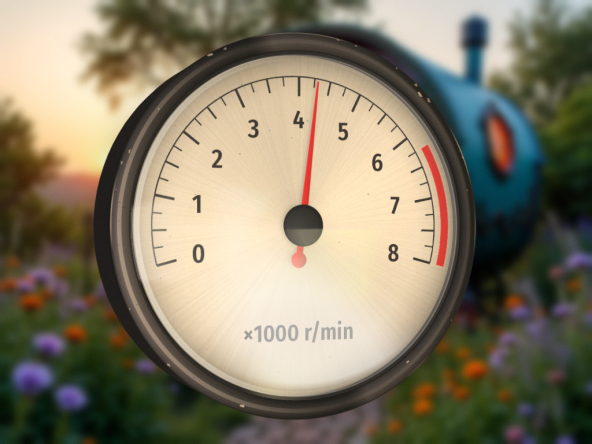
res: {"value": 4250, "unit": "rpm"}
